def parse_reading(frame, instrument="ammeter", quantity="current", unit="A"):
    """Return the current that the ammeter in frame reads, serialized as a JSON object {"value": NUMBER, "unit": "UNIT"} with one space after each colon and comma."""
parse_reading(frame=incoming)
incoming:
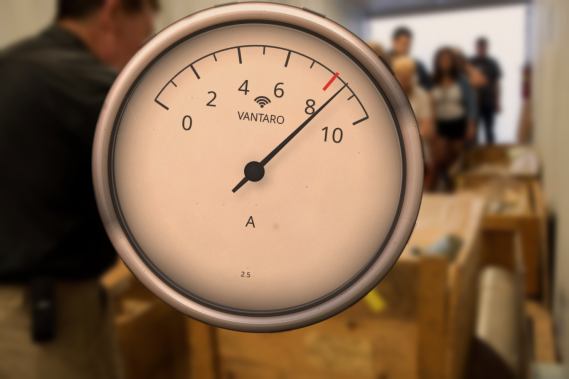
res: {"value": 8.5, "unit": "A"}
